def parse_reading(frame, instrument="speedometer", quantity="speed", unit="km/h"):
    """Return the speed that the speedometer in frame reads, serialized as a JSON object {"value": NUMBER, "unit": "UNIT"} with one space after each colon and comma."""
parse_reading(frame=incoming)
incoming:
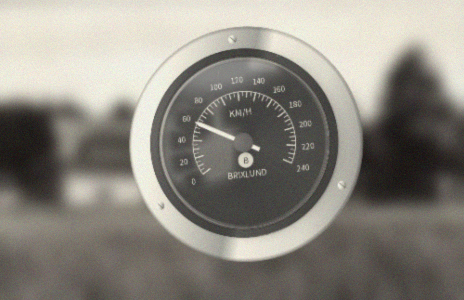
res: {"value": 60, "unit": "km/h"}
